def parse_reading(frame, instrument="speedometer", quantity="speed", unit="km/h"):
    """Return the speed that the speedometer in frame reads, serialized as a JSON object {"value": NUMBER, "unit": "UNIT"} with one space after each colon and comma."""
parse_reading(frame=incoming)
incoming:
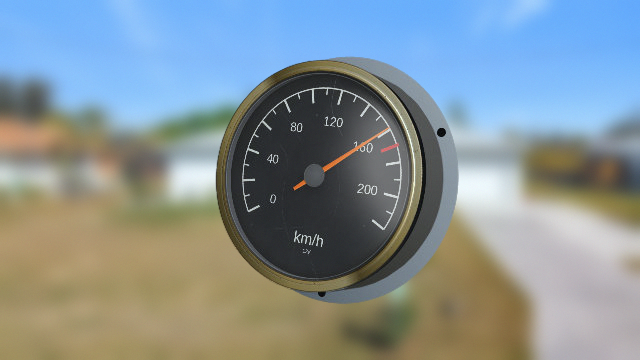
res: {"value": 160, "unit": "km/h"}
